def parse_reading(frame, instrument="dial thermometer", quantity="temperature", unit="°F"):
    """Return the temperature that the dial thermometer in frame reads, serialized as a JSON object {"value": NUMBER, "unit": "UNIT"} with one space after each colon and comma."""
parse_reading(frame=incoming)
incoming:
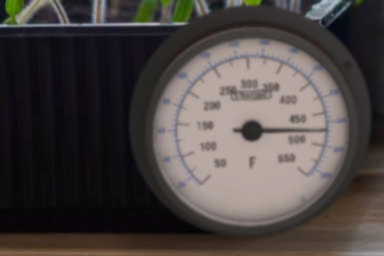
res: {"value": 475, "unit": "°F"}
